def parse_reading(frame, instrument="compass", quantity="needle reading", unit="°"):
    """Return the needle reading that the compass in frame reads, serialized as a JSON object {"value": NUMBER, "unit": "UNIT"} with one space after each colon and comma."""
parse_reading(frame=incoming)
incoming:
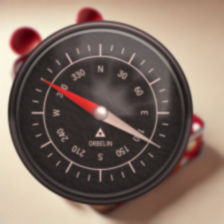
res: {"value": 300, "unit": "°"}
